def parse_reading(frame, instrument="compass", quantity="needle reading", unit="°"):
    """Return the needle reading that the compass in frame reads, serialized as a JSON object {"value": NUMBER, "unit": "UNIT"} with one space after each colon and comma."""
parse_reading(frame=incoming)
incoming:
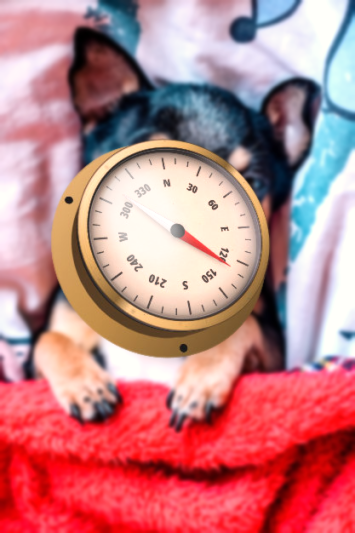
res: {"value": 130, "unit": "°"}
